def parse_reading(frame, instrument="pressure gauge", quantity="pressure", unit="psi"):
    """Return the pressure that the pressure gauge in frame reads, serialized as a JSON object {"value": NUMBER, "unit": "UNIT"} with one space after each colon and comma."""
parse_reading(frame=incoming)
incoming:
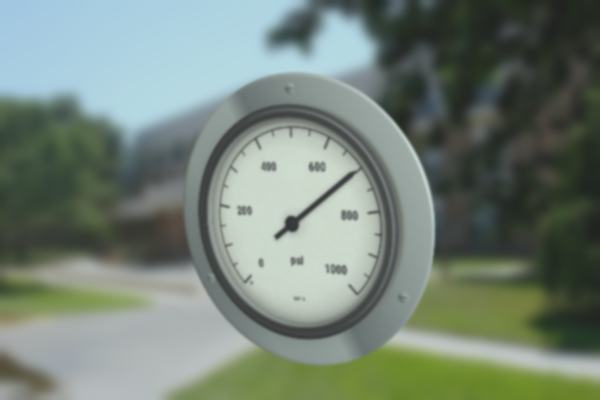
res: {"value": 700, "unit": "psi"}
